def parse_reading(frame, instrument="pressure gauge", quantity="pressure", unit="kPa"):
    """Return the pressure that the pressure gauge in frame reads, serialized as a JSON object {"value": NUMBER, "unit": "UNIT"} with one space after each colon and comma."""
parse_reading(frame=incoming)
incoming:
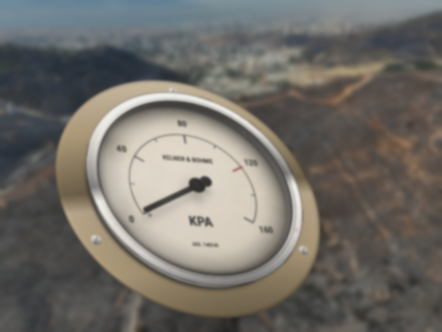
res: {"value": 0, "unit": "kPa"}
